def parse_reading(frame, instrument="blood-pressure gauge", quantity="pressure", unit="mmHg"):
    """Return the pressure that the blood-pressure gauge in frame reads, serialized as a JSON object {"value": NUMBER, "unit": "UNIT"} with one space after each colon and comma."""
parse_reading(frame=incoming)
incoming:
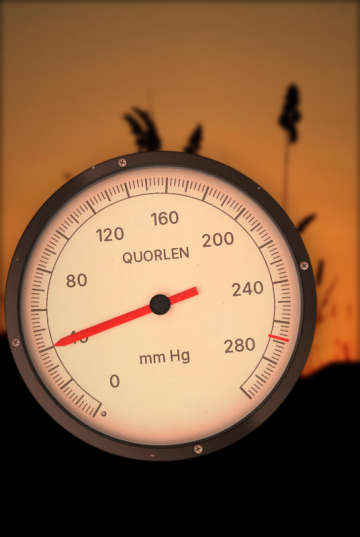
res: {"value": 40, "unit": "mmHg"}
